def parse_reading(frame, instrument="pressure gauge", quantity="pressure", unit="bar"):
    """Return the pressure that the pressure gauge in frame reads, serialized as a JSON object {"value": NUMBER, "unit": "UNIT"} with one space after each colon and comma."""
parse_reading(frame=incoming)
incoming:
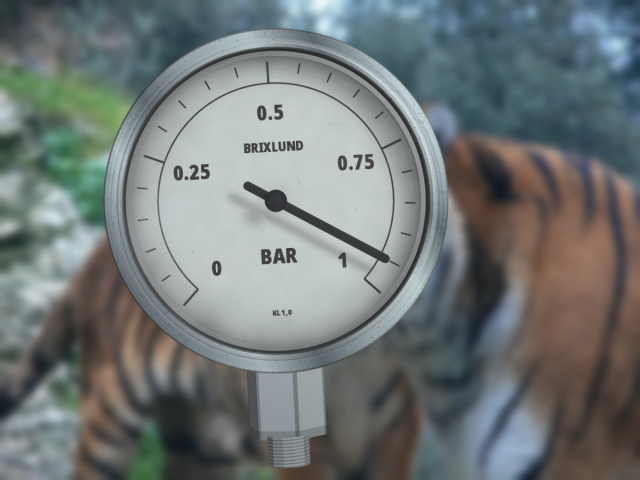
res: {"value": 0.95, "unit": "bar"}
